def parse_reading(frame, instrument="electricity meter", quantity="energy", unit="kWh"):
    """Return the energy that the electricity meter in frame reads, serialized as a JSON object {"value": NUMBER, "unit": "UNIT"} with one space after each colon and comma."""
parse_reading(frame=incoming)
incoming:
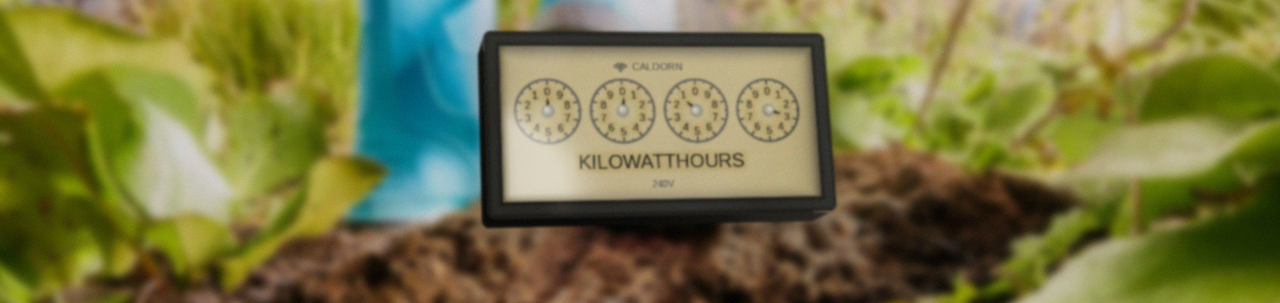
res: {"value": 13, "unit": "kWh"}
